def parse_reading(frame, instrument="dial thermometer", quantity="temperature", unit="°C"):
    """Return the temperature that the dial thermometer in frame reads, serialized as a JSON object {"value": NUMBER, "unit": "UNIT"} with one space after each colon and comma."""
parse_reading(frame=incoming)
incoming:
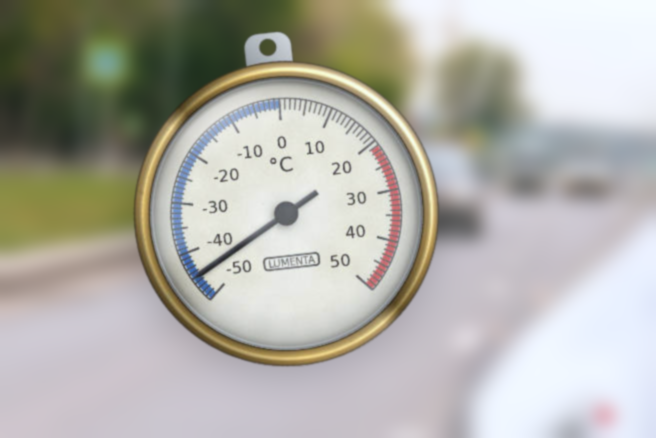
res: {"value": -45, "unit": "°C"}
